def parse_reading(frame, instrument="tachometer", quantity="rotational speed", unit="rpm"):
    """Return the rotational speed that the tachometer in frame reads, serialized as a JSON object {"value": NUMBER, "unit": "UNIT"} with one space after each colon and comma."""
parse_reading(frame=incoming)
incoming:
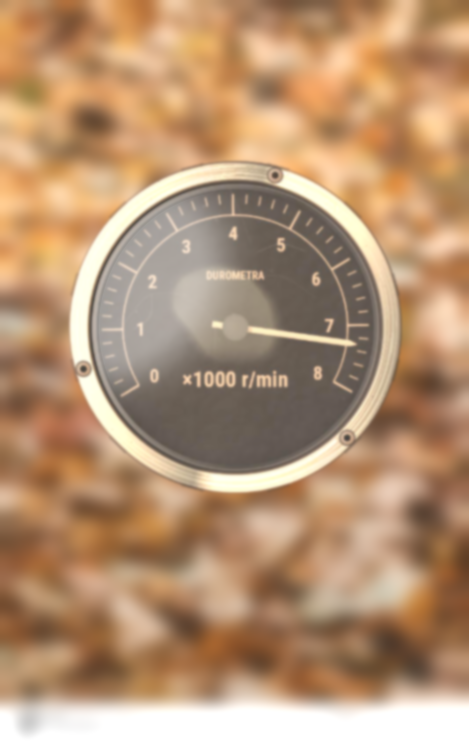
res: {"value": 7300, "unit": "rpm"}
